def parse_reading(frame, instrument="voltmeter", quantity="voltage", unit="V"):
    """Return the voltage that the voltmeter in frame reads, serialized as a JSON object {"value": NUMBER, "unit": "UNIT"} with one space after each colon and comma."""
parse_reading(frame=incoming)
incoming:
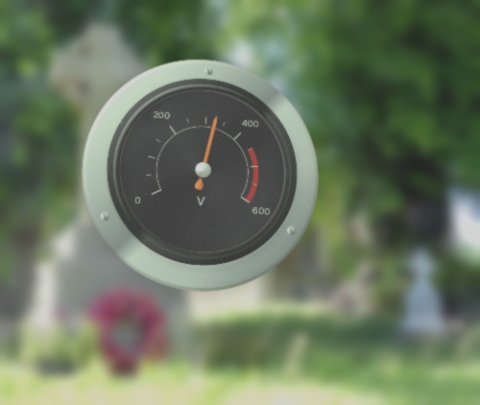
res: {"value": 325, "unit": "V"}
